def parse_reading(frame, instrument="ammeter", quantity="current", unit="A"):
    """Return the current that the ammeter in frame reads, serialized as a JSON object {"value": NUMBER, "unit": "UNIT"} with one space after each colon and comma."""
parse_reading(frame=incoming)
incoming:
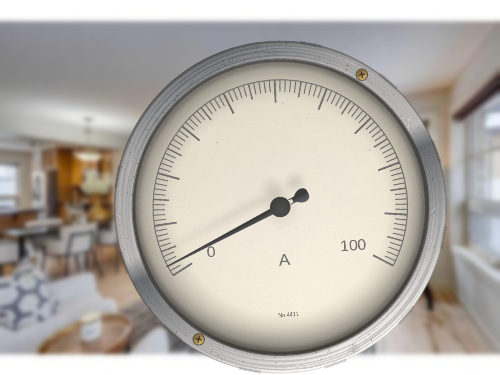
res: {"value": 2, "unit": "A"}
